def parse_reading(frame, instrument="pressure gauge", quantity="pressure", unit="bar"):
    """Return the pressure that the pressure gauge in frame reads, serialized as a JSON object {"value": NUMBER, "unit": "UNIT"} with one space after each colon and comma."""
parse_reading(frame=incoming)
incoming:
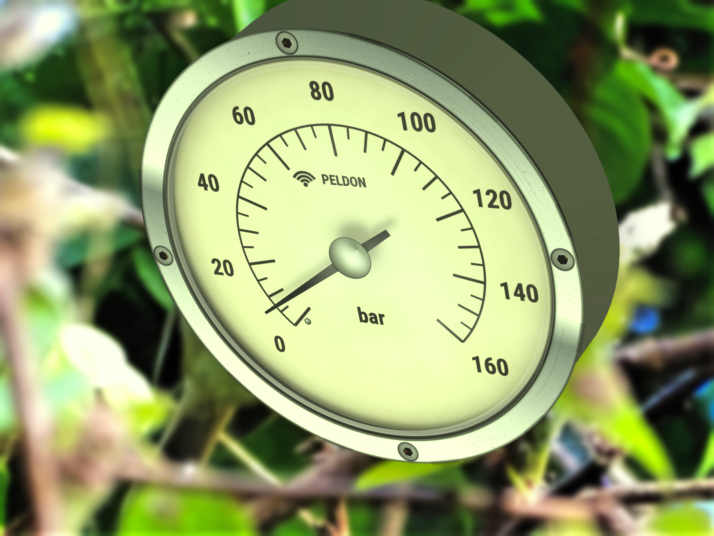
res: {"value": 7.5, "unit": "bar"}
